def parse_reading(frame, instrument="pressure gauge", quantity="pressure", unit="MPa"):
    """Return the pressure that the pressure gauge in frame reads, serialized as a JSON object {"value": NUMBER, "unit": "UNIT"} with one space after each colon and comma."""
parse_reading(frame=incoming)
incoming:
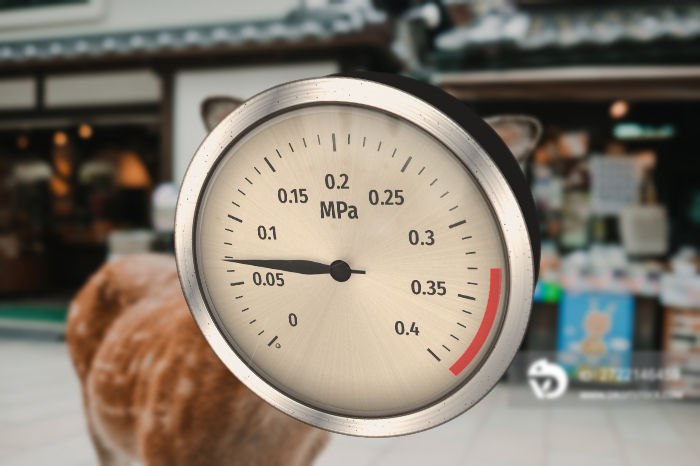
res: {"value": 0.07, "unit": "MPa"}
